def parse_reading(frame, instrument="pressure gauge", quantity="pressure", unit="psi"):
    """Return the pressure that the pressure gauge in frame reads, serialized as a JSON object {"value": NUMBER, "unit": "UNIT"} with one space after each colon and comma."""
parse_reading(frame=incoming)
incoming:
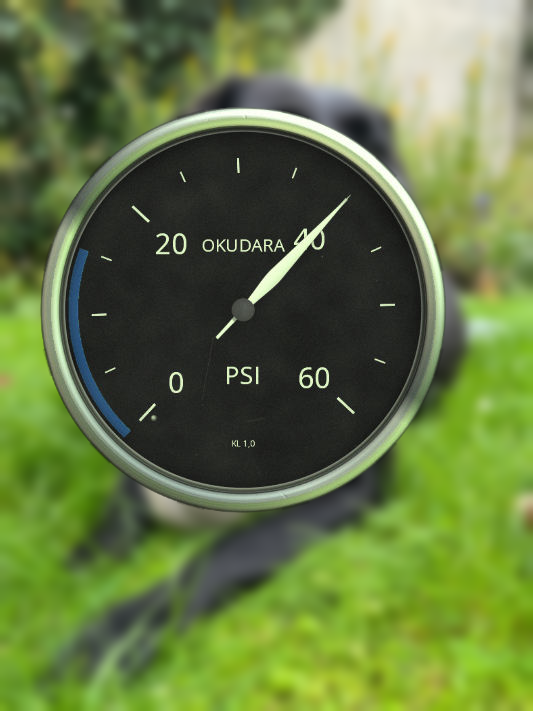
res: {"value": 40, "unit": "psi"}
